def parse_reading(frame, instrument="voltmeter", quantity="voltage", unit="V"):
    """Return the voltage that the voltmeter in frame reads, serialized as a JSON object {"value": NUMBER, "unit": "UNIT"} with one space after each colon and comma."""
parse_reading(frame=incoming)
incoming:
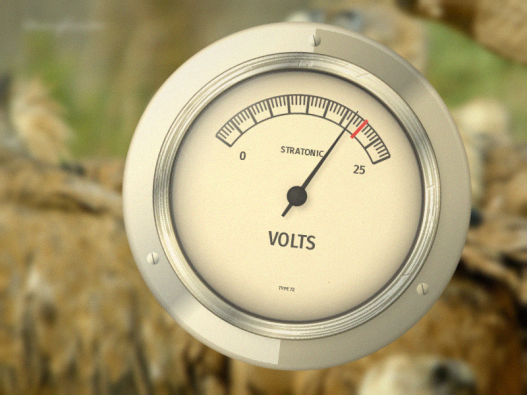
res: {"value": 18.5, "unit": "V"}
